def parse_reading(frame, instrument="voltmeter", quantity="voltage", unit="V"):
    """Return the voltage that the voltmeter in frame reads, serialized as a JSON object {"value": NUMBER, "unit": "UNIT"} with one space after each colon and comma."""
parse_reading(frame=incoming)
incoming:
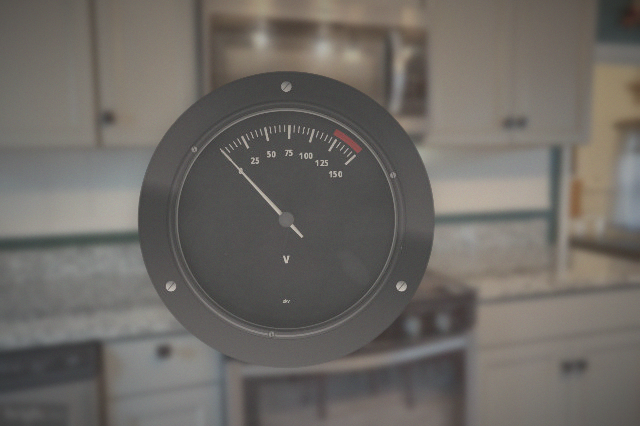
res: {"value": 0, "unit": "V"}
